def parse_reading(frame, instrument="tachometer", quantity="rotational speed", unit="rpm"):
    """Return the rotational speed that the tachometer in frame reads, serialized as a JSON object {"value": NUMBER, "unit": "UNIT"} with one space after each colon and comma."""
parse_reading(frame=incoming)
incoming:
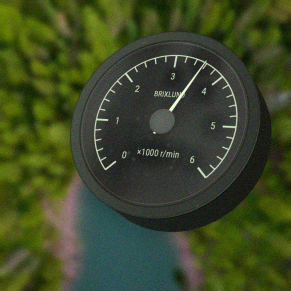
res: {"value": 3600, "unit": "rpm"}
